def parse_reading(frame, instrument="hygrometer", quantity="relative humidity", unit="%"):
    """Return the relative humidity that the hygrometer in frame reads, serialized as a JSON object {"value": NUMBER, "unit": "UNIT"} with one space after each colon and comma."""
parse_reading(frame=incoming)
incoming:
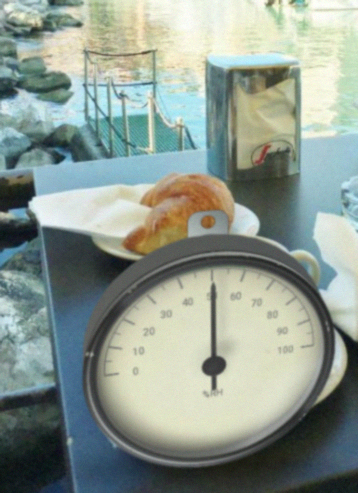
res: {"value": 50, "unit": "%"}
